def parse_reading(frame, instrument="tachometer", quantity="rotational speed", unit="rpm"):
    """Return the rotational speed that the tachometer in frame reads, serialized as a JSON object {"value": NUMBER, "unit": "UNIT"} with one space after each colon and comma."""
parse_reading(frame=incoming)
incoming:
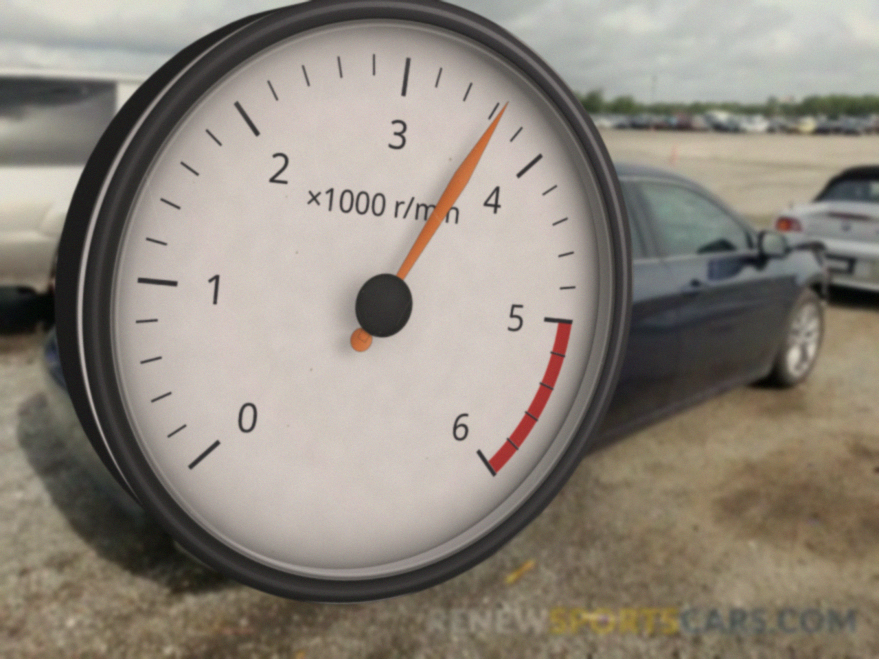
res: {"value": 3600, "unit": "rpm"}
